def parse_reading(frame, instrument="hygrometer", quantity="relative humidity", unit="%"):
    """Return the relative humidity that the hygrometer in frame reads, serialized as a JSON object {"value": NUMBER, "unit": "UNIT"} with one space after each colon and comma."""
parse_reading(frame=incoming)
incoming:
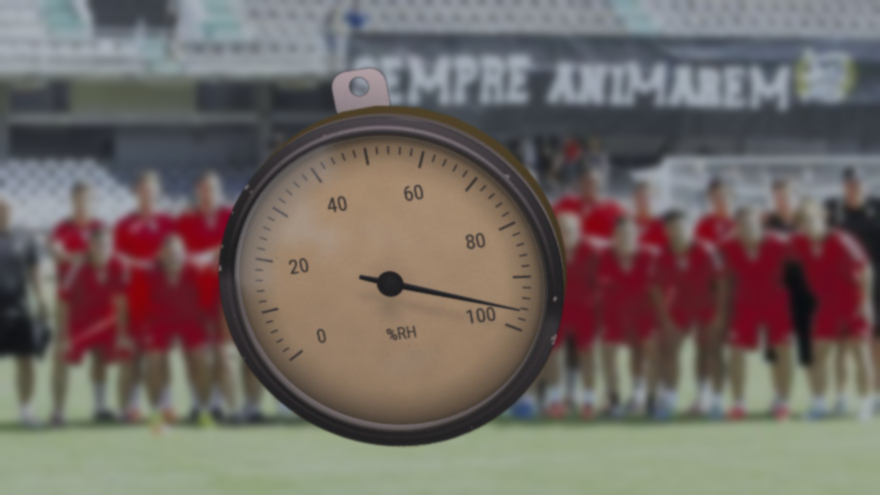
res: {"value": 96, "unit": "%"}
